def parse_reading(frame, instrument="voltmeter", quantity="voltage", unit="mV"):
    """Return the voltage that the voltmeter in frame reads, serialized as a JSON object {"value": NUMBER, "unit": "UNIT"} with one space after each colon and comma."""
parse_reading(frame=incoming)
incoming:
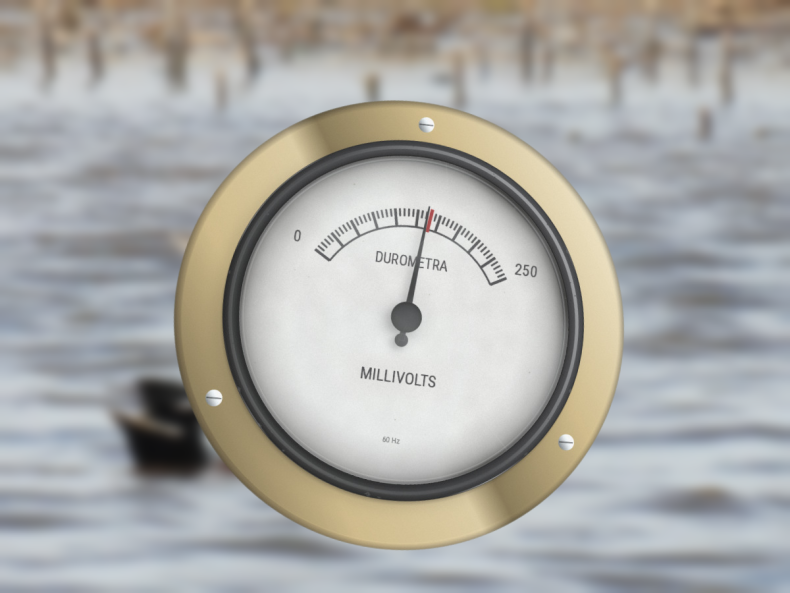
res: {"value": 135, "unit": "mV"}
